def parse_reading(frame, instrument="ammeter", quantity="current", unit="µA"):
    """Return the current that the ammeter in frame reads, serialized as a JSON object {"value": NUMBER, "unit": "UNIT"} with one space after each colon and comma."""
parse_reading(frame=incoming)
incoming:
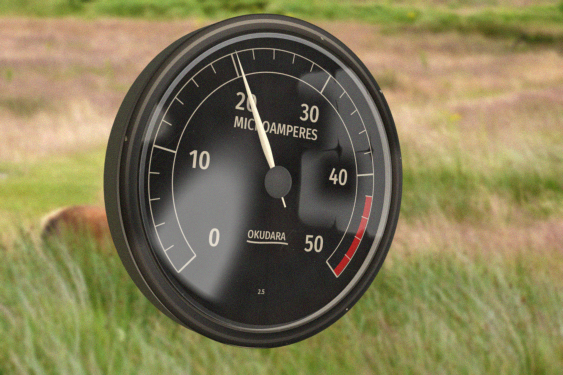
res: {"value": 20, "unit": "µA"}
